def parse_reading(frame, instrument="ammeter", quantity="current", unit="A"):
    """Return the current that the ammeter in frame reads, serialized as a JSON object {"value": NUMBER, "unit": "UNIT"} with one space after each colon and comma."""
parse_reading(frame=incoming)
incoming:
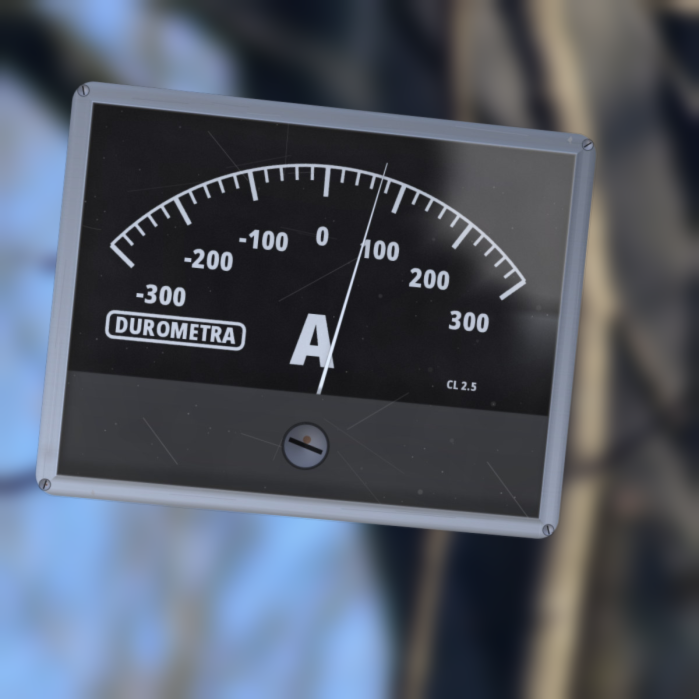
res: {"value": 70, "unit": "A"}
